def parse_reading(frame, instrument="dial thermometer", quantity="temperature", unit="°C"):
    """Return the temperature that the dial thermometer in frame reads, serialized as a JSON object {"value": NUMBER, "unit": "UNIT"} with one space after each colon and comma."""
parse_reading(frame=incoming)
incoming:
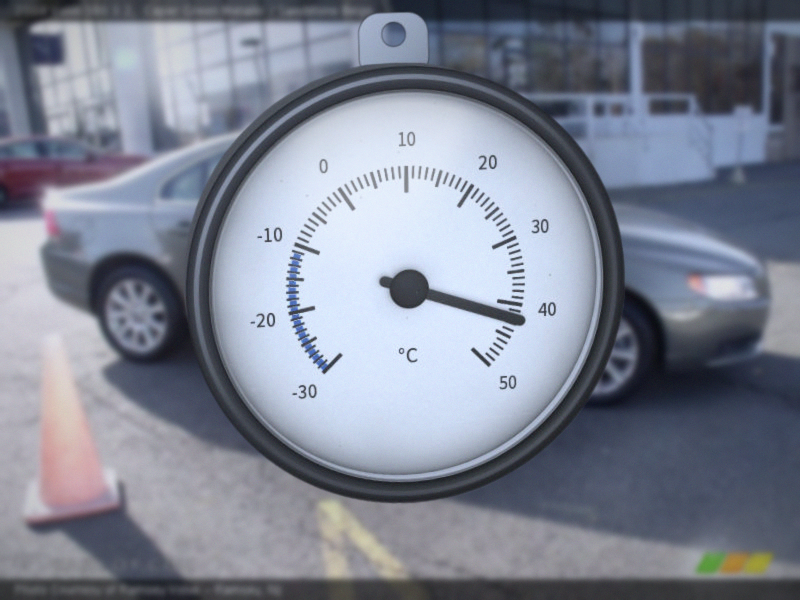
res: {"value": 42, "unit": "°C"}
